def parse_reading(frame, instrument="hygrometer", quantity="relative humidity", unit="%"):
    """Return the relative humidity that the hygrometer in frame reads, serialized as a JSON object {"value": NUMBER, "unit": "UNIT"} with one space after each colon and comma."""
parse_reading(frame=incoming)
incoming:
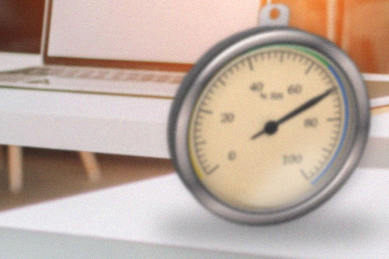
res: {"value": 70, "unit": "%"}
